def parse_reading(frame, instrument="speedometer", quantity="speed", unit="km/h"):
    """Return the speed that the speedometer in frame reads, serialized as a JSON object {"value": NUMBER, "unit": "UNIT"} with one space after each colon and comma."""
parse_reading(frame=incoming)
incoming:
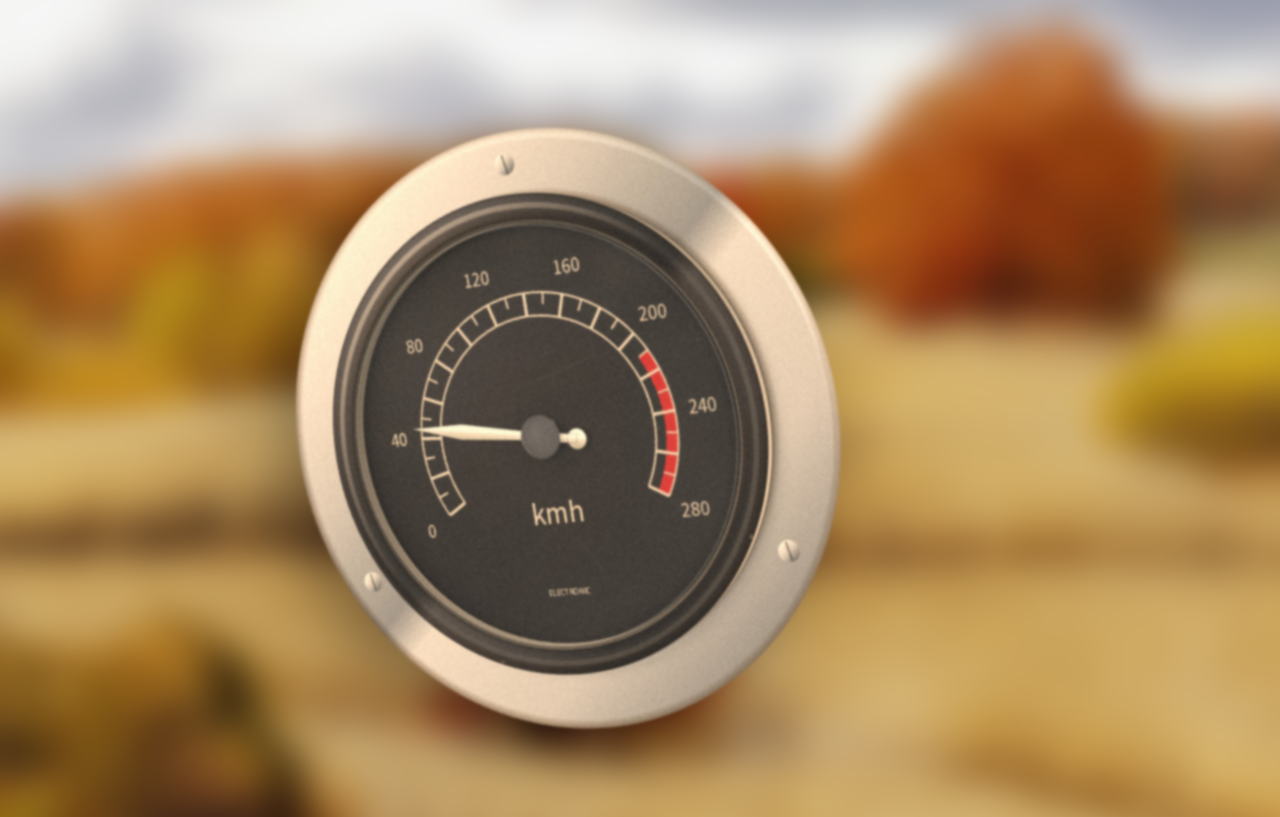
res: {"value": 45, "unit": "km/h"}
